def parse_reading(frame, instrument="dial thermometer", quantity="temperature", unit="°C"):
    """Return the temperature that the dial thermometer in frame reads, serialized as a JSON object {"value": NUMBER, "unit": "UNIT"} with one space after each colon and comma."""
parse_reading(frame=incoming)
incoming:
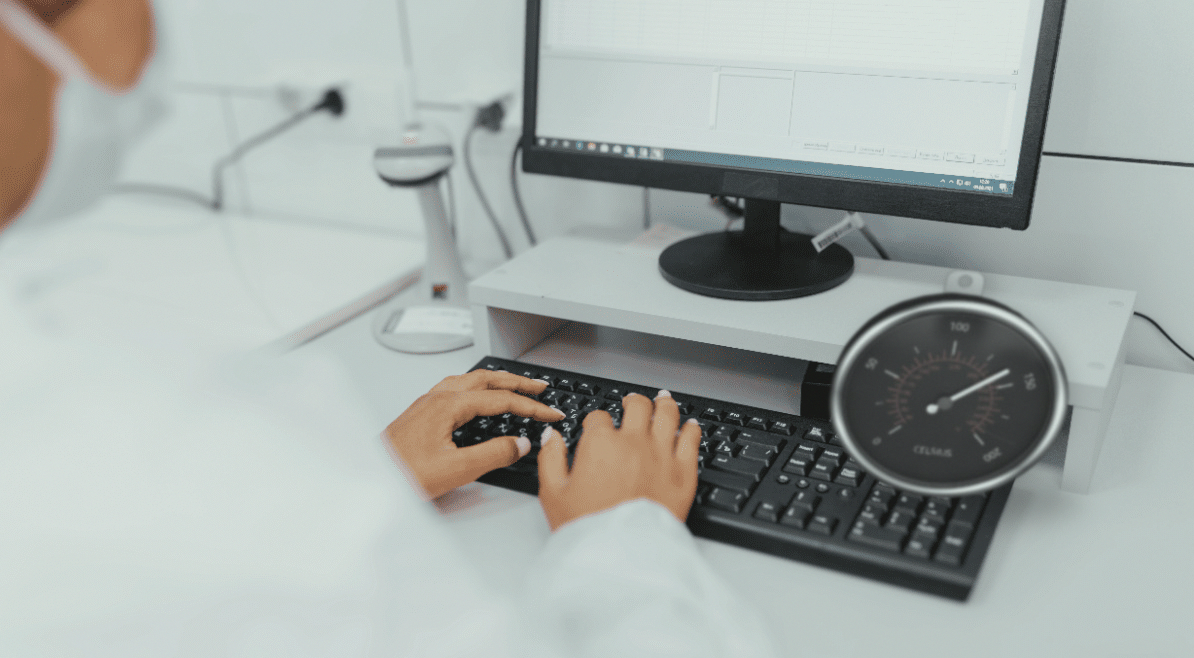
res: {"value": 137.5, "unit": "°C"}
